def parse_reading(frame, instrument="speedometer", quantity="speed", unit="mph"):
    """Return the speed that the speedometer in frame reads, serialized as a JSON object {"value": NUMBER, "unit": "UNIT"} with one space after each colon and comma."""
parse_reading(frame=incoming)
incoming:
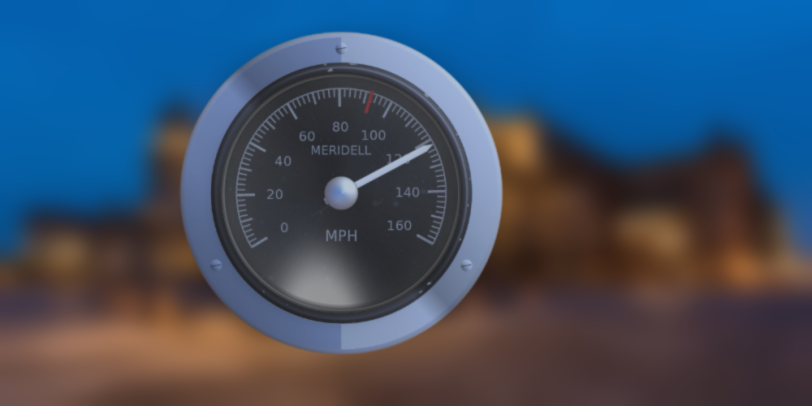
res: {"value": 122, "unit": "mph"}
